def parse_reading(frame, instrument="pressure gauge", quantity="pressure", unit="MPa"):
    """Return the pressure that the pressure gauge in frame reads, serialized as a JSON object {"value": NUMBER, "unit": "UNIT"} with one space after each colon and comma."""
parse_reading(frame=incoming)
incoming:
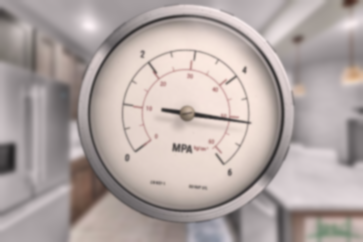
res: {"value": 5, "unit": "MPa"}
